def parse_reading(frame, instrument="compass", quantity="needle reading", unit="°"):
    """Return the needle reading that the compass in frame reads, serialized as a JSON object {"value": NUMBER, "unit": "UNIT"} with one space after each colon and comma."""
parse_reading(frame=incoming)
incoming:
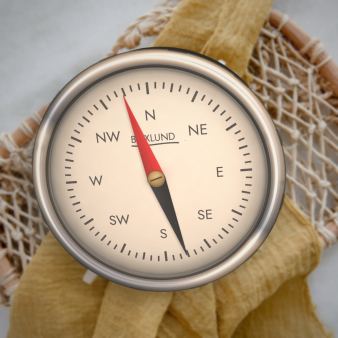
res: {"value": 345, "unit": "°"}
